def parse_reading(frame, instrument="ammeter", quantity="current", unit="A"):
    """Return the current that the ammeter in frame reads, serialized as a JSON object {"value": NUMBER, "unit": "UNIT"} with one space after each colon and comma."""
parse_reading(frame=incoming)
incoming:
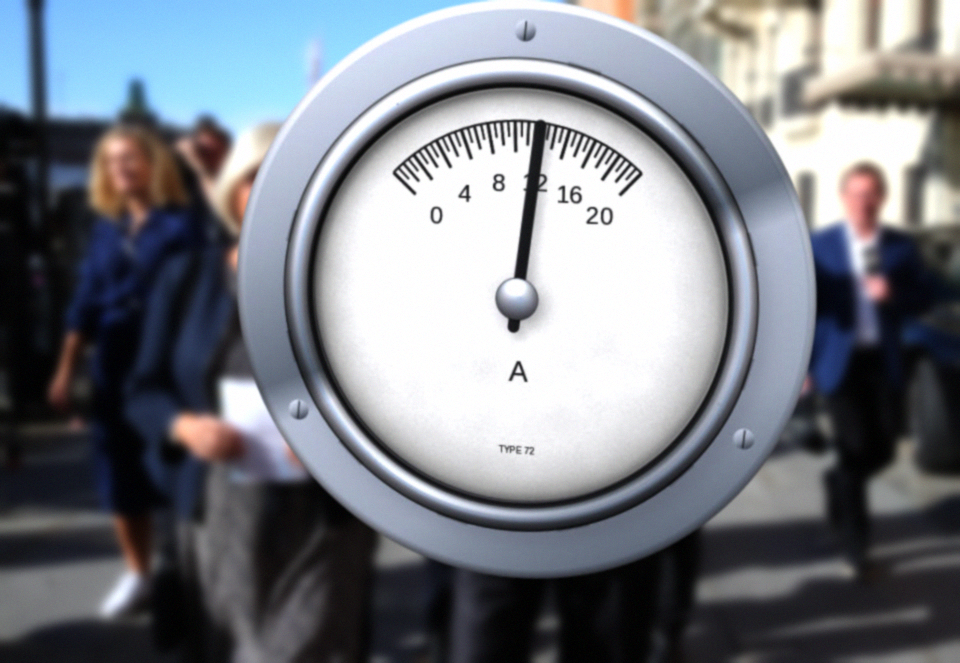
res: {"value": 12, "unit": "A"}
